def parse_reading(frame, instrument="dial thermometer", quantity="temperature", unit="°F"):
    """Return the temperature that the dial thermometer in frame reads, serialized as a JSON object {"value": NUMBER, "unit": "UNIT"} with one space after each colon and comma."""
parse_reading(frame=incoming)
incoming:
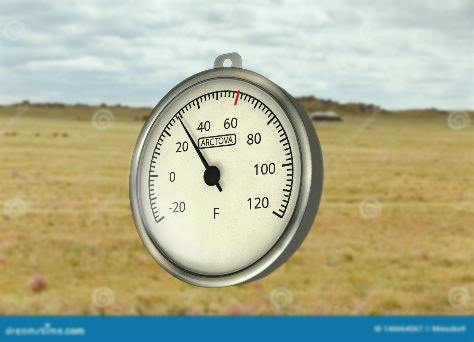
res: {"value": 30, "unit": "°F"}
